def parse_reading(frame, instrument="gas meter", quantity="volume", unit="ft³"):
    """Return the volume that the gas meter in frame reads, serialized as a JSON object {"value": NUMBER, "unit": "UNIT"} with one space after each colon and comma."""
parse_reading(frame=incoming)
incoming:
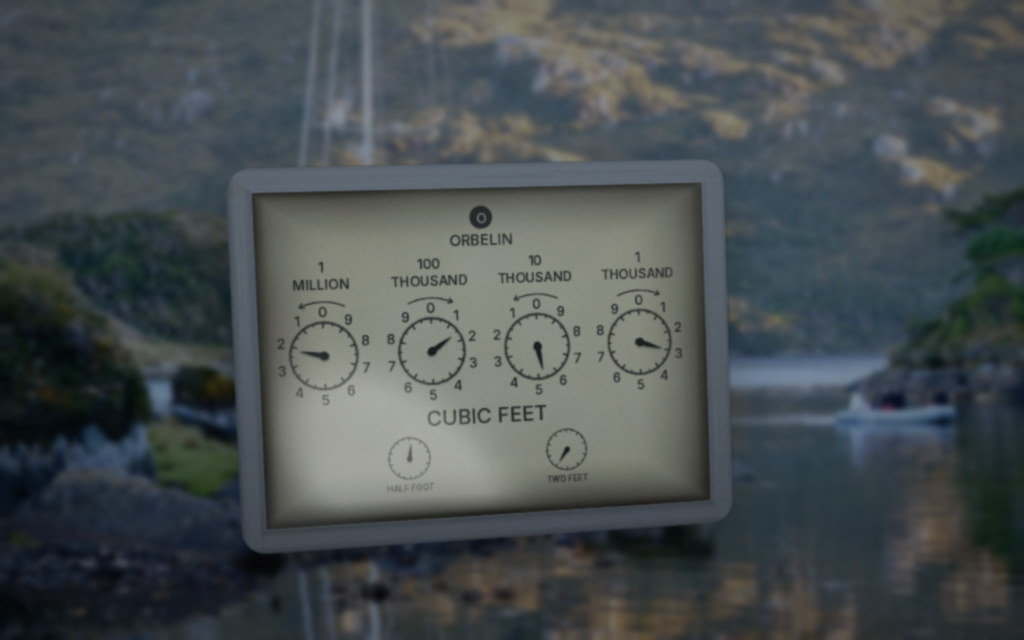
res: {"value": 215300, "unit": "ft³"}
